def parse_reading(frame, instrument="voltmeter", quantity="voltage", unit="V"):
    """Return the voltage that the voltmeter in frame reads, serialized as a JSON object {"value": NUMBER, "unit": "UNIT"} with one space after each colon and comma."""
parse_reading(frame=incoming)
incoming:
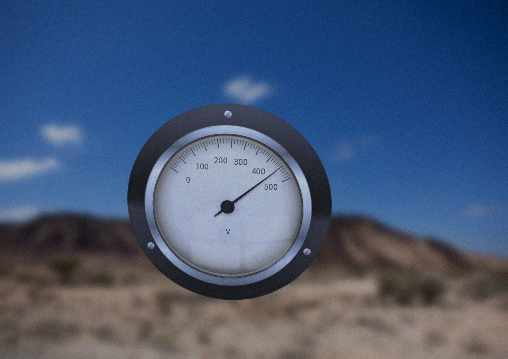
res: {"value": 450, "unit": "V"}
